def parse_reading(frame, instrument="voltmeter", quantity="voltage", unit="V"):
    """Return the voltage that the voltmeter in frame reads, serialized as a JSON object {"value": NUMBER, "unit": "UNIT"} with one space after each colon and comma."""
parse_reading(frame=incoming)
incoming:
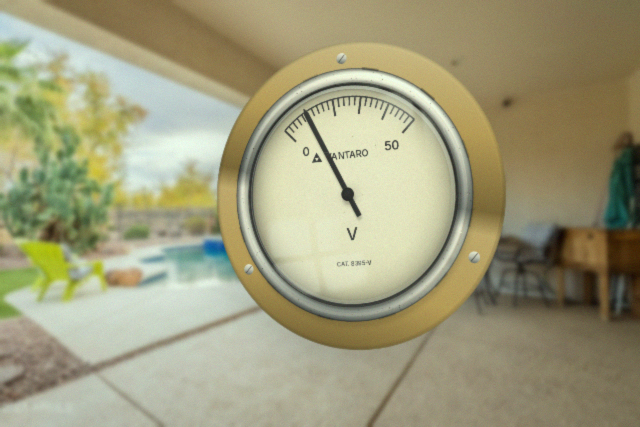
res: {"value": 10, "unit": "V"}
